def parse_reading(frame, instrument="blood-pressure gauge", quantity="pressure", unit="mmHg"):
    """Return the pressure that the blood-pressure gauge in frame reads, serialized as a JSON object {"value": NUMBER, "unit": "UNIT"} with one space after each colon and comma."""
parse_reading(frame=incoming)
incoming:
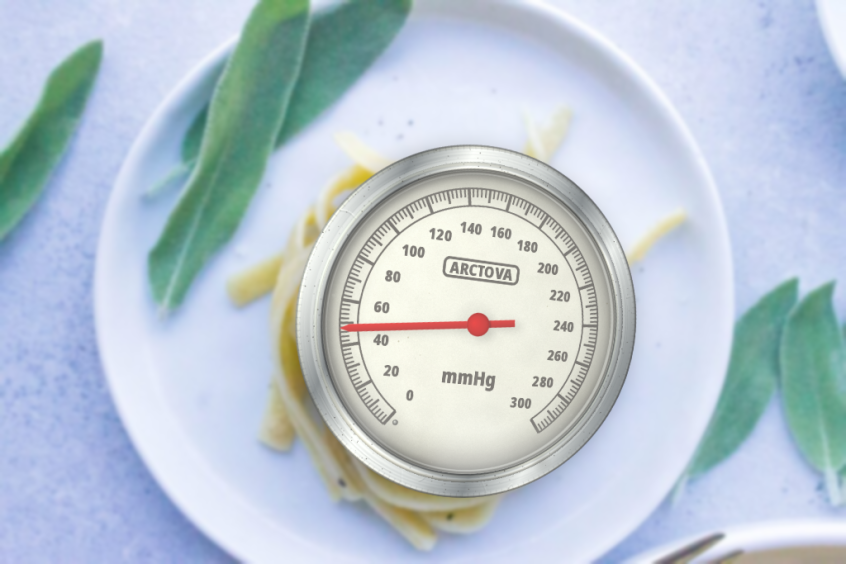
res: {"value": 48, "unit": "mmHg"}
